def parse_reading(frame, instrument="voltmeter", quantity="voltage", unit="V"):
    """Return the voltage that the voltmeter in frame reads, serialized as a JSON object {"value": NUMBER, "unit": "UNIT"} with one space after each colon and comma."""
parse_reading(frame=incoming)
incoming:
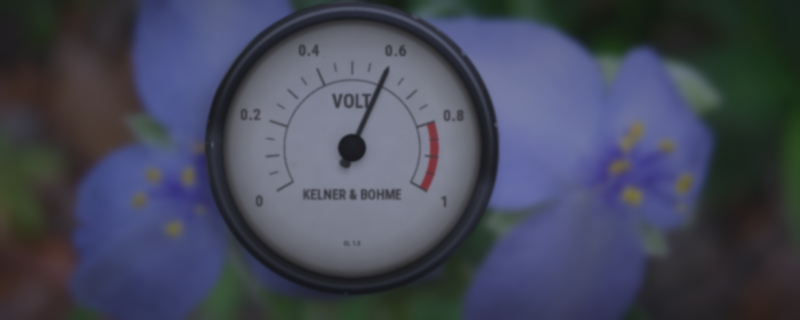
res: {"value": 0.6, "unit": "V"}
